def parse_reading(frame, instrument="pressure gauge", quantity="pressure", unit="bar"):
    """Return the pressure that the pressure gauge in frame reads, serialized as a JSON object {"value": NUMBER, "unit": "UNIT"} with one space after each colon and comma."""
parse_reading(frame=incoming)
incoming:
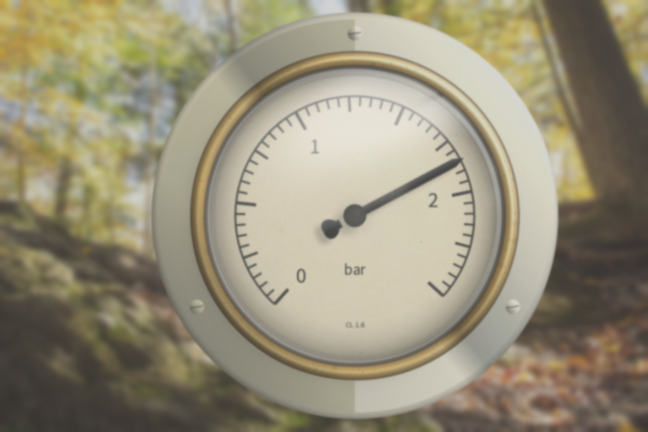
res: {"value": 1.85, "unit": "bar"}
